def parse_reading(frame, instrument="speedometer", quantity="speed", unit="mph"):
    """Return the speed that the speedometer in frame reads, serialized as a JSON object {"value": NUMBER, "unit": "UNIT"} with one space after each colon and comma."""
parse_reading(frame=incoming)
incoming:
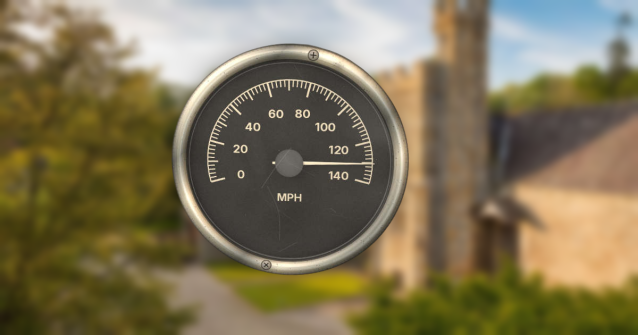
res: {"value": 130, "unit": "mph"}
